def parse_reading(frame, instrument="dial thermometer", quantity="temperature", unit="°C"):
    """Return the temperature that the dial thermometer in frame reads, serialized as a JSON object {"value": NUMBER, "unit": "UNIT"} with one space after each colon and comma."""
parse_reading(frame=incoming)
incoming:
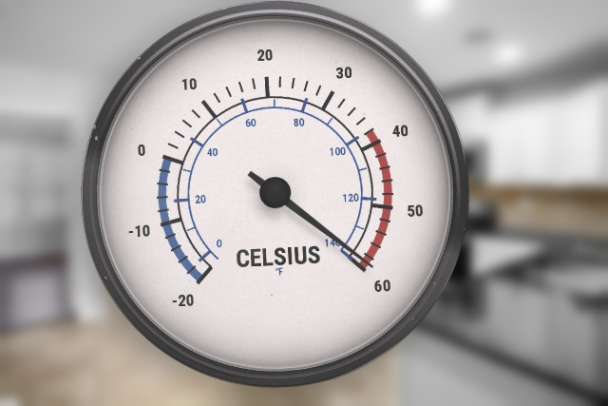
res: {"value": 59, "unit": "°C"}
